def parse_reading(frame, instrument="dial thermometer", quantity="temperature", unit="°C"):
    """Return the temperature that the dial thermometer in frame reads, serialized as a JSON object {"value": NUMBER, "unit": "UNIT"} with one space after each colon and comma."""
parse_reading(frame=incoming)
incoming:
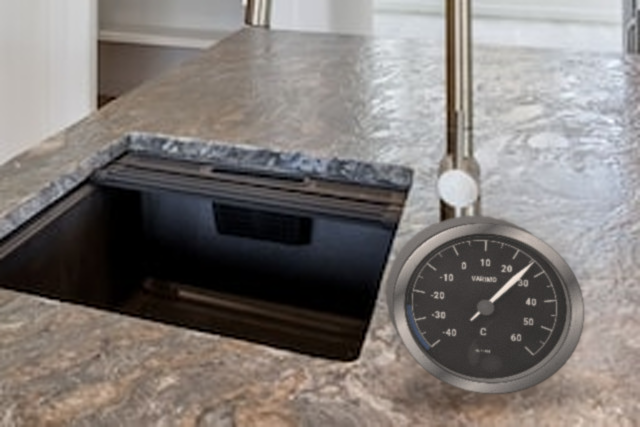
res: {"value": 25, "unit": "°C"}
